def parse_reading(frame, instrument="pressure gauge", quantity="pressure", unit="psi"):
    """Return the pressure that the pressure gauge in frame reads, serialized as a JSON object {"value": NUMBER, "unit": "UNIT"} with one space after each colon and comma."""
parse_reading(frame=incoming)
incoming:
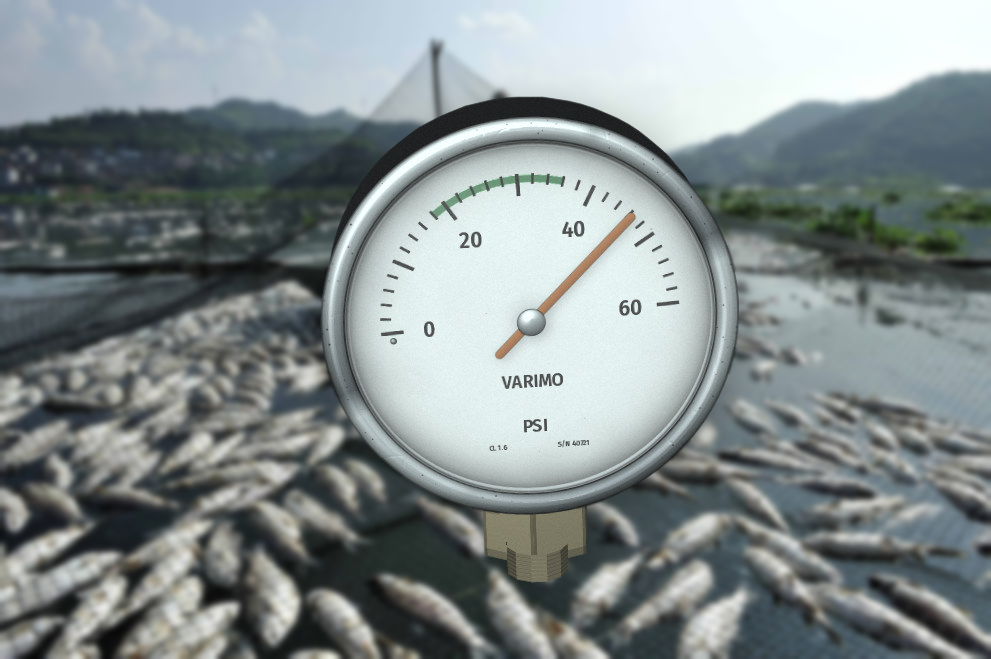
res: {"value": 46, "unit": "psi"}
